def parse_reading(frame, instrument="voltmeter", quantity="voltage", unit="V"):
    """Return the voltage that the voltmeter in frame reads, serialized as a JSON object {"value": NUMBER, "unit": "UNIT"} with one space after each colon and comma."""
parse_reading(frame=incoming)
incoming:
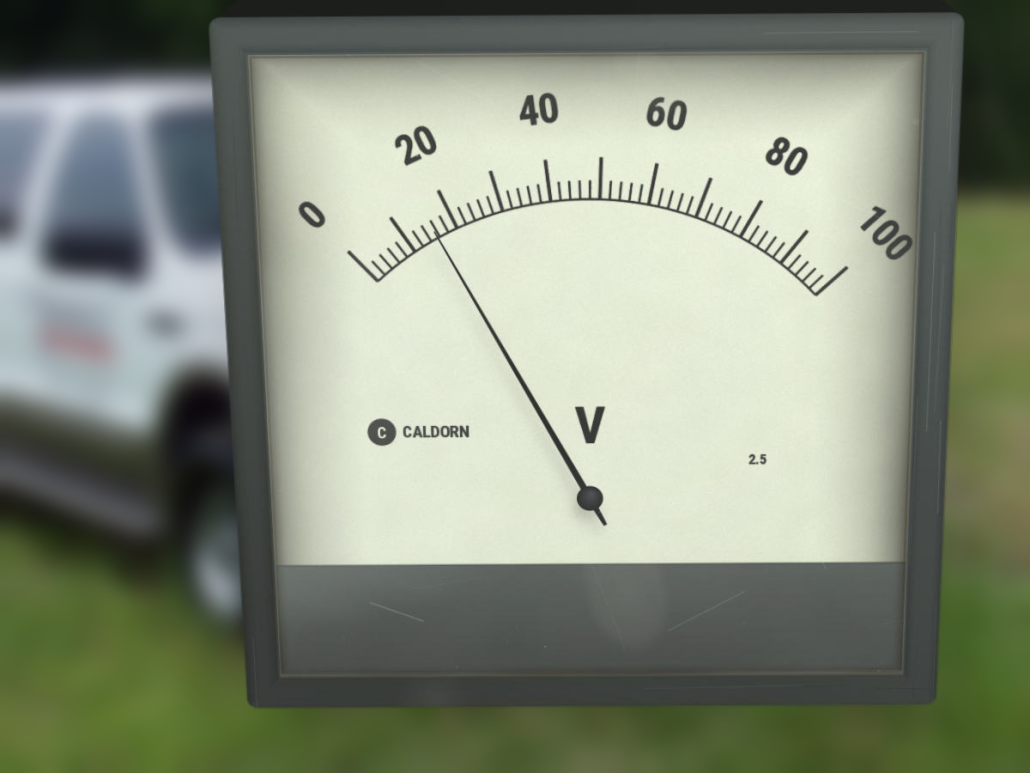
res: {"value": 16, "unit": "V"}
